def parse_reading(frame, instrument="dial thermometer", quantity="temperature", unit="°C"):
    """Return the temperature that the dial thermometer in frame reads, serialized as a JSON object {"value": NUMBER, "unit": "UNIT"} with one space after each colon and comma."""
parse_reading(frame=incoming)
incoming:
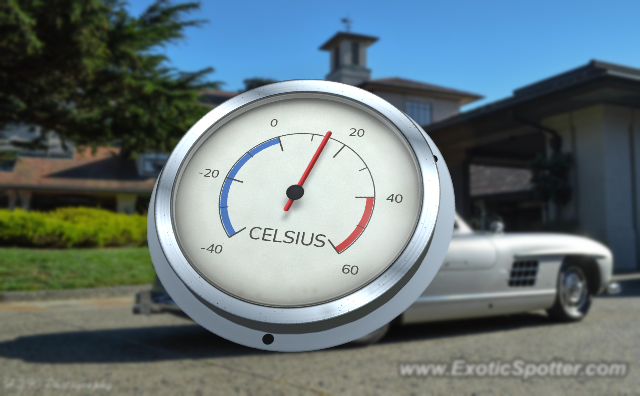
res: {"value": 15, "unit": "°C"}
